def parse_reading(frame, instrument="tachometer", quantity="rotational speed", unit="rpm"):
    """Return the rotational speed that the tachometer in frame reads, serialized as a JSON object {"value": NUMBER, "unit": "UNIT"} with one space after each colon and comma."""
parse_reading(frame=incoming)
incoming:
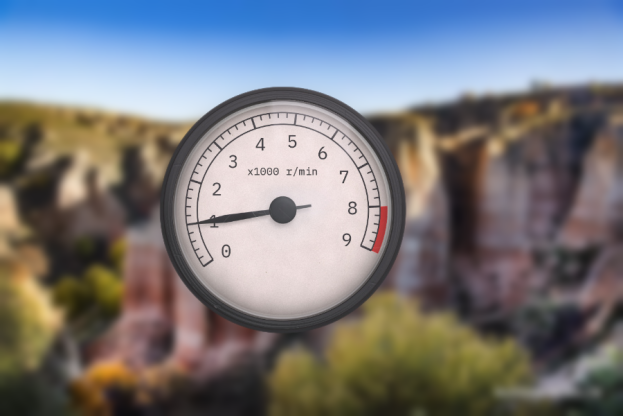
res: {"value": 1000, "unit": "rpm"}
